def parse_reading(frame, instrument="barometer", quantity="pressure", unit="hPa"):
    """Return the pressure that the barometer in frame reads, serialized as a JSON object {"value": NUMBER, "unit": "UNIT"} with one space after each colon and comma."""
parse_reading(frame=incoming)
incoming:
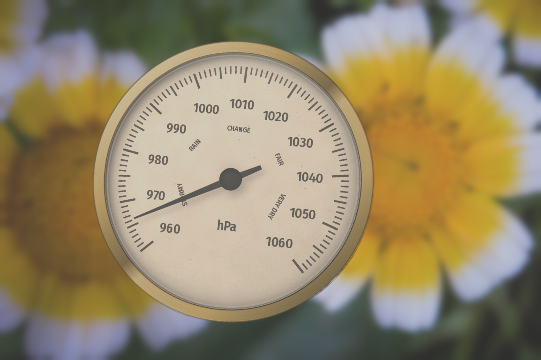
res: {"value": 966, "unit": "hPa"}
